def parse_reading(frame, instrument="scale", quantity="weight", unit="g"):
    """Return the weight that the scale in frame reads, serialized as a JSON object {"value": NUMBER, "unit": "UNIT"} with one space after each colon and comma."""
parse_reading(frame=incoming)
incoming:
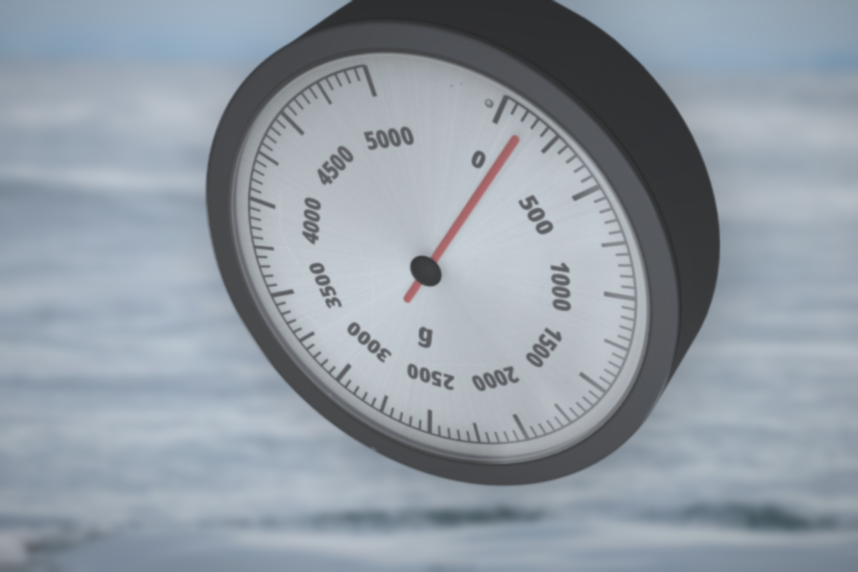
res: {"value": 125, "unit": "g"}
